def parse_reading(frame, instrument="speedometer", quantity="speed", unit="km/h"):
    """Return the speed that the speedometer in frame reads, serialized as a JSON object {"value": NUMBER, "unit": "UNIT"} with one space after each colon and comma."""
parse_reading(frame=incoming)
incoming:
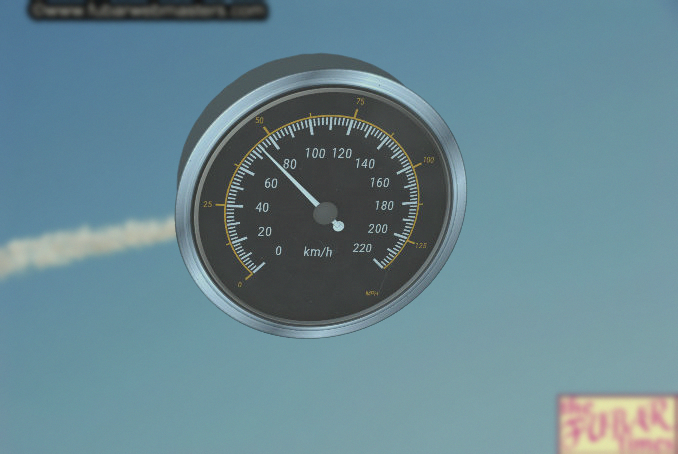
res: {"value": 74, "unit": "km/h"}
